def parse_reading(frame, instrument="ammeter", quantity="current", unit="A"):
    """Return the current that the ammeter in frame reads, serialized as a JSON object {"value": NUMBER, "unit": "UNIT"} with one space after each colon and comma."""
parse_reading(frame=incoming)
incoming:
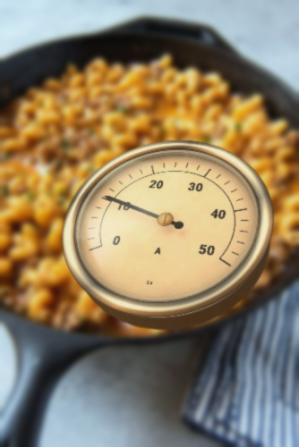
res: {"value": 10, "unit": "A"}
